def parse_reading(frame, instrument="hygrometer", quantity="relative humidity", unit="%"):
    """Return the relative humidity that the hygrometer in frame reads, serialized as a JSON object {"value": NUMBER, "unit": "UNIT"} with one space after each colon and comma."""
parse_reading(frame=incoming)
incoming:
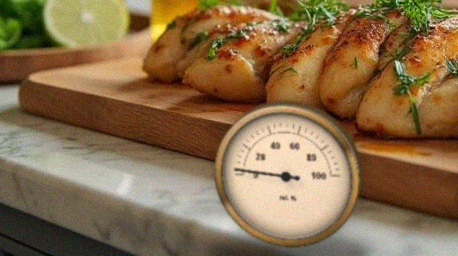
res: {"value": 4, "unit": "%"}
